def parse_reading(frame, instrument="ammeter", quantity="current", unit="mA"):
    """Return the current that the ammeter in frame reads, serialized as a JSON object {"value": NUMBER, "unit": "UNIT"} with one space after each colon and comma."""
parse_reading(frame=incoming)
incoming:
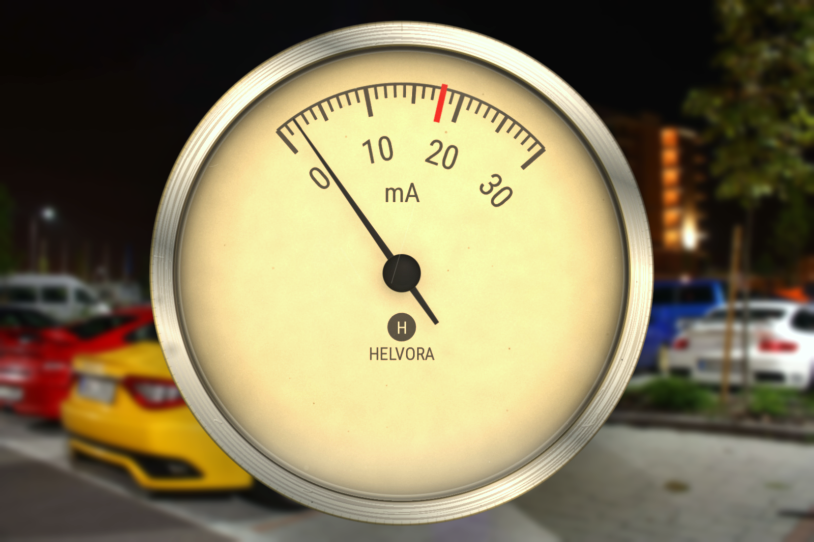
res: {"value": 2, "unit": "mA"}
